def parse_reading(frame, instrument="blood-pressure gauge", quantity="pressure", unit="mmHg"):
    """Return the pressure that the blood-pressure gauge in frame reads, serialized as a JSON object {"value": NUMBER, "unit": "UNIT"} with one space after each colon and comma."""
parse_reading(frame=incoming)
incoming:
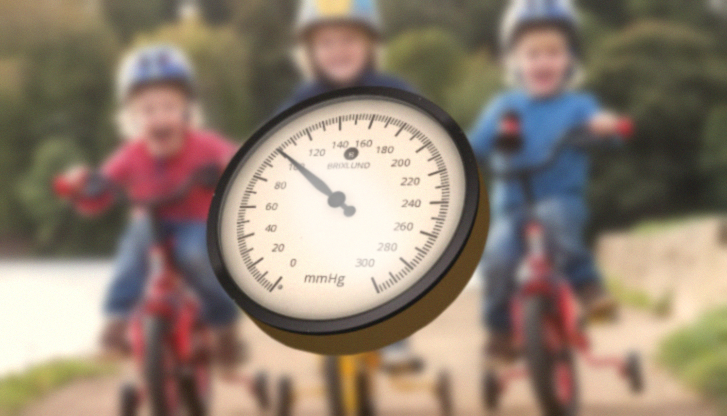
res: {"value": 100, "unit": "mmHg"}
